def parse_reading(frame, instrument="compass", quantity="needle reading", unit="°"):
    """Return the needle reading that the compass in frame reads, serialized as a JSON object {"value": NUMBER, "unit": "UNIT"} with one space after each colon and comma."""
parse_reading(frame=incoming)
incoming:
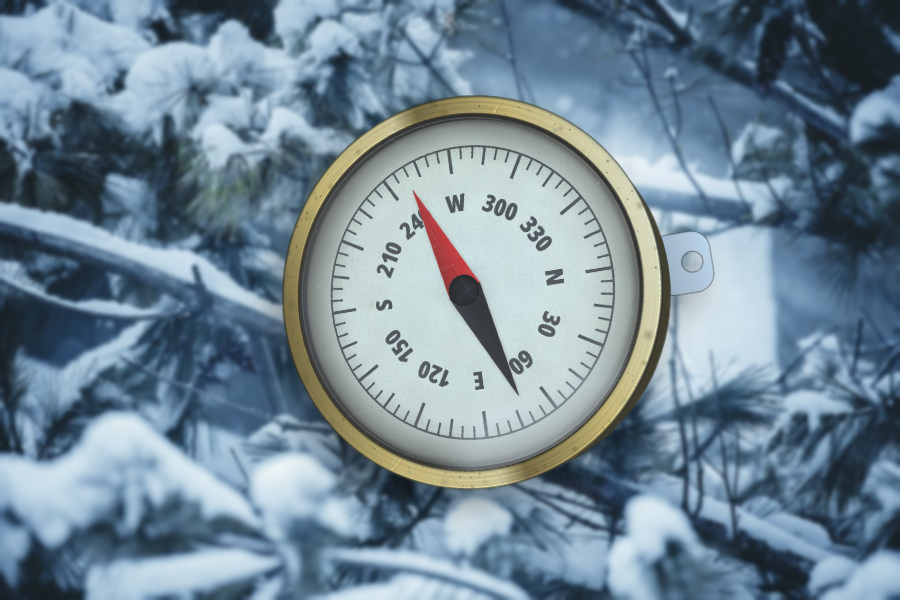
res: {"value": 250, "unit": "°"}
